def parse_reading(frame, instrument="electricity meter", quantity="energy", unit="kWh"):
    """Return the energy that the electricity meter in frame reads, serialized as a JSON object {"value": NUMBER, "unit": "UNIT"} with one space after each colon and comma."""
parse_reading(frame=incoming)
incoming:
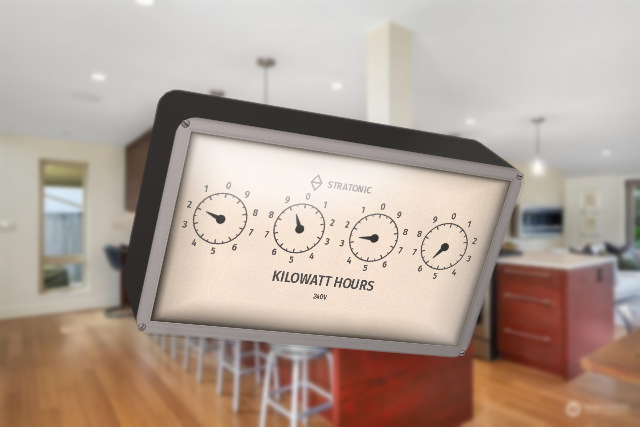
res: {"value": 1926, "unit": "kWh"}
